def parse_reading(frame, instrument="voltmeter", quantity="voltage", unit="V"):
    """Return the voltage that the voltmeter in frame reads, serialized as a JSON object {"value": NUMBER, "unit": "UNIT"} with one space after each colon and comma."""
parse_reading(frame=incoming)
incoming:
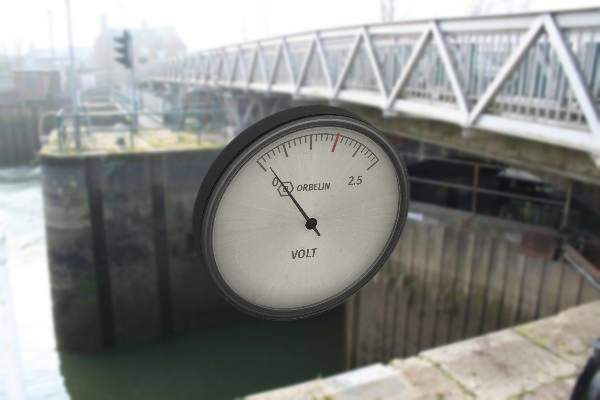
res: {"value": 0.1, "unit": "V"}
